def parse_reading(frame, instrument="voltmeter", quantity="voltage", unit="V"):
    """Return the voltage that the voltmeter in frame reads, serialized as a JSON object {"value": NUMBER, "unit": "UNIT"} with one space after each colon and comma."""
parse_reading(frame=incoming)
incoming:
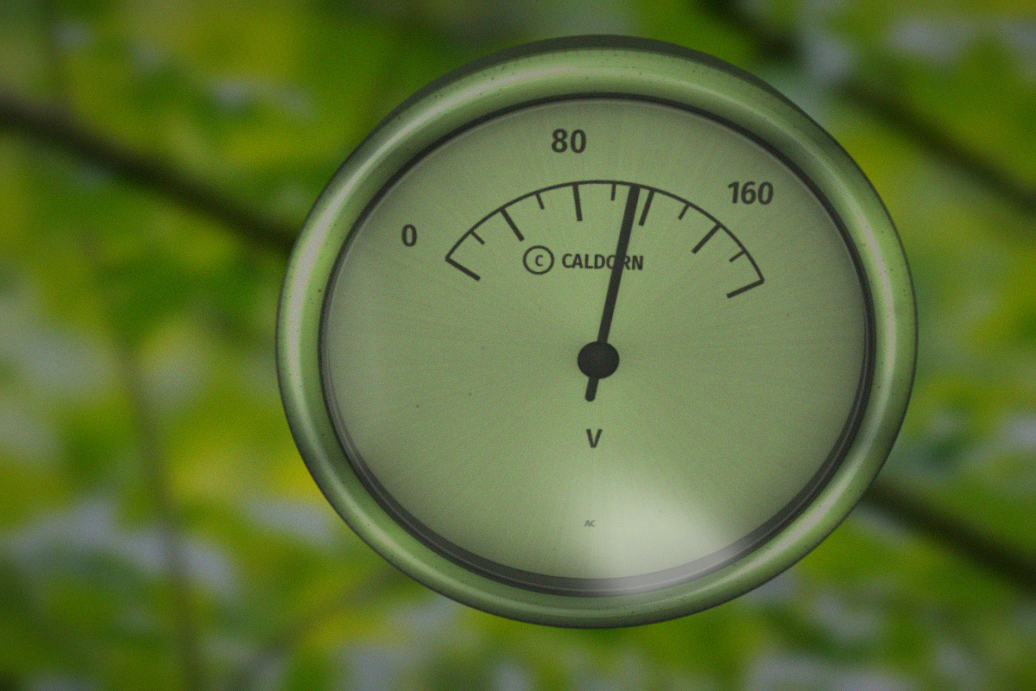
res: {"value": 110, "unit": "V"}
